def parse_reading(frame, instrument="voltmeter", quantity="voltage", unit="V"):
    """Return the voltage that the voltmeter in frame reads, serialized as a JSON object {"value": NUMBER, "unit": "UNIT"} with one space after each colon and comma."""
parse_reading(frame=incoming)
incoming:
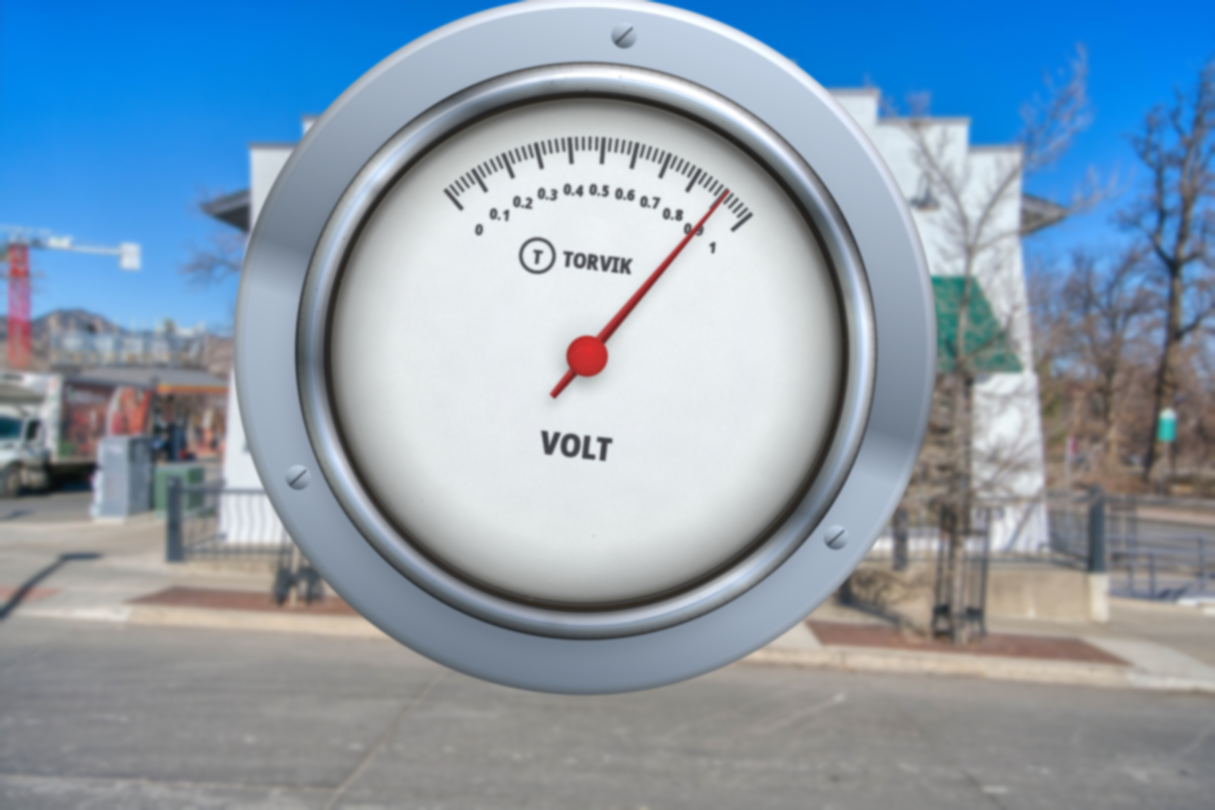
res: {"value": 0.9, "unit": "V"}
